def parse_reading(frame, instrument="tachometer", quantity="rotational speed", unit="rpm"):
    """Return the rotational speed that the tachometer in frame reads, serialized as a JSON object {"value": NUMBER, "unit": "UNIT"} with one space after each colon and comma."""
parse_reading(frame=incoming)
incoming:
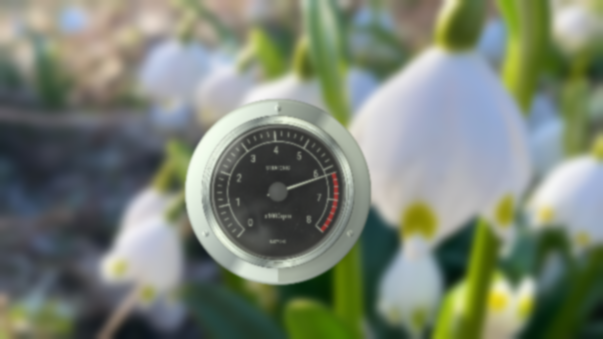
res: {"value": 6200, "unit": "rpm"}
